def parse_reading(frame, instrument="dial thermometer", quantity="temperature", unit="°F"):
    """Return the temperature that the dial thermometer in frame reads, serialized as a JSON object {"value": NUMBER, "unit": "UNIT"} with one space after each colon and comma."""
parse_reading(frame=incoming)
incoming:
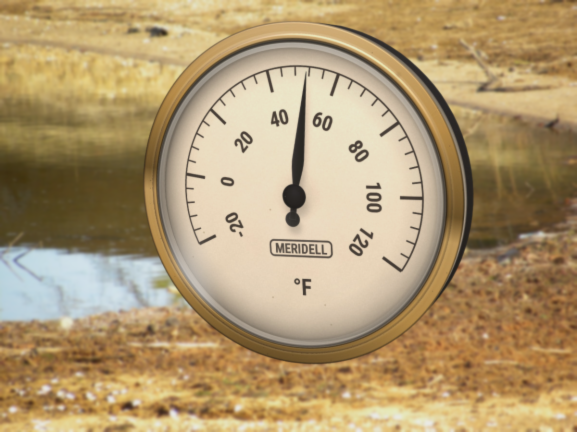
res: {"value": 52, "unit": "°F"}
